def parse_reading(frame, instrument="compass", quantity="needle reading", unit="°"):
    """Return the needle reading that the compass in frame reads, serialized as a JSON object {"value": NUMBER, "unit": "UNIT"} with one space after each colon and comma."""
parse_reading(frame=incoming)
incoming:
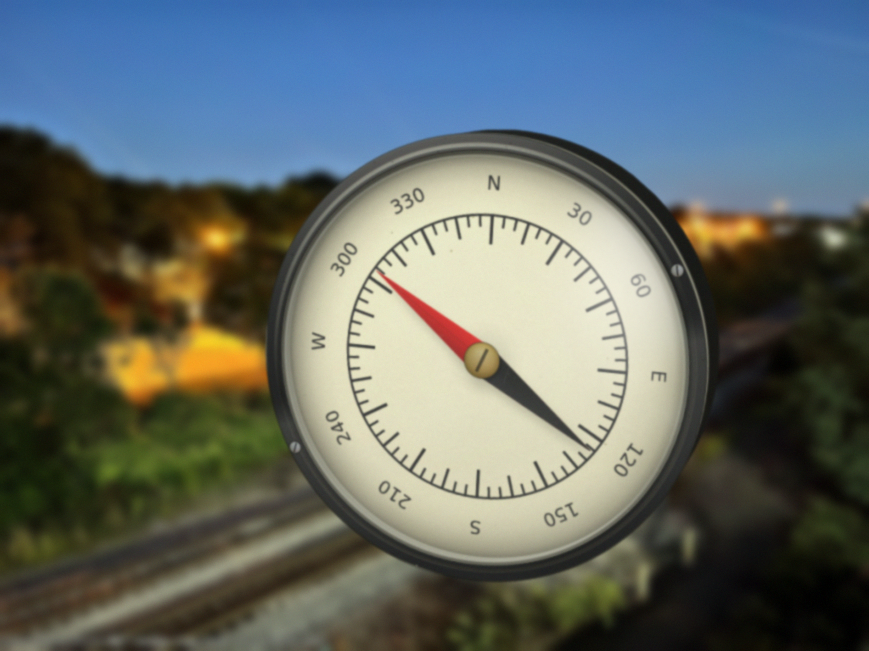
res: {"value": 305, "unit": "°"}
